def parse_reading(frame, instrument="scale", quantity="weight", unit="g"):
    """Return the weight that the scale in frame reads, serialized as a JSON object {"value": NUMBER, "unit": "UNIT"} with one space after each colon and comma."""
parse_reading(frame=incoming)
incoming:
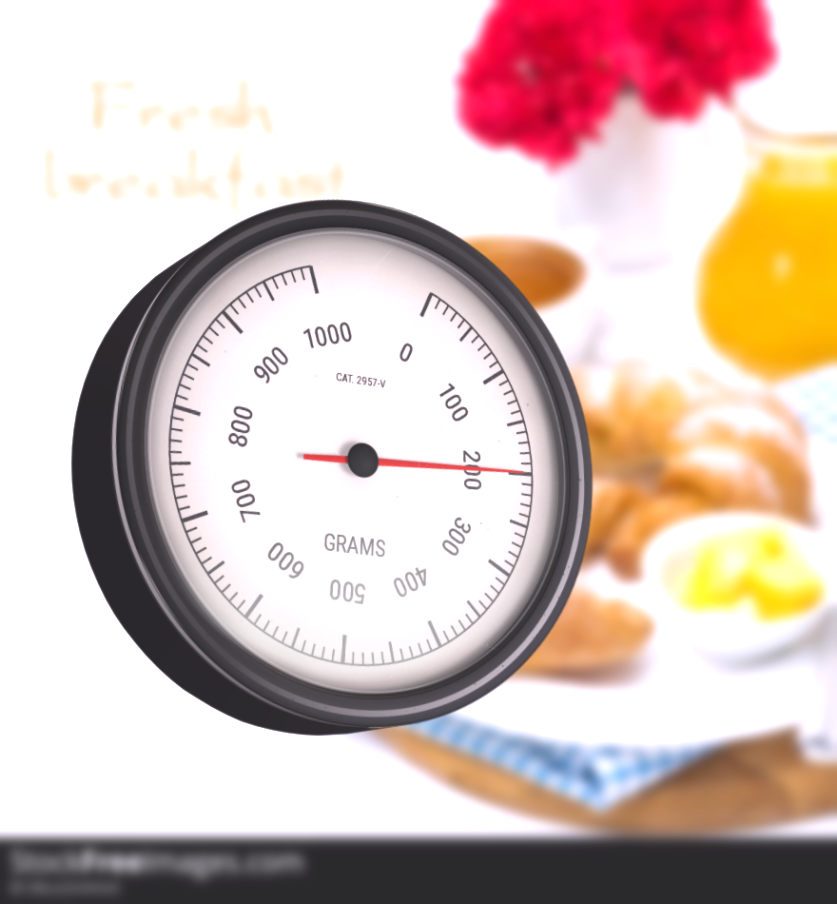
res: {"value": 200, "unit": "g"}
